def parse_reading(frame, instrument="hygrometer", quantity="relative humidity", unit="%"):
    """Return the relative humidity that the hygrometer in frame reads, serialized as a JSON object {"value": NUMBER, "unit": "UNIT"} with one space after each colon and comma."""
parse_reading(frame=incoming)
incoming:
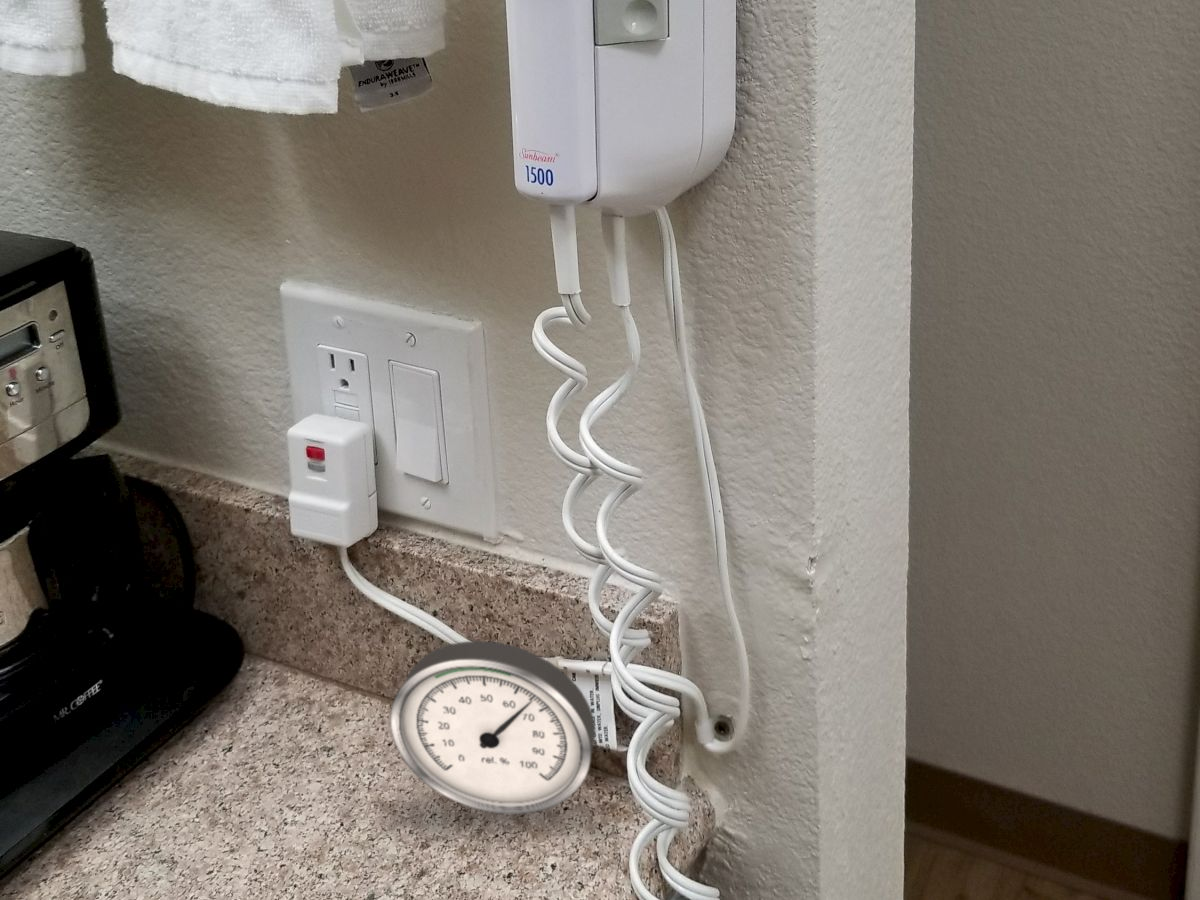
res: {"value": 65, "unit": "%"}
